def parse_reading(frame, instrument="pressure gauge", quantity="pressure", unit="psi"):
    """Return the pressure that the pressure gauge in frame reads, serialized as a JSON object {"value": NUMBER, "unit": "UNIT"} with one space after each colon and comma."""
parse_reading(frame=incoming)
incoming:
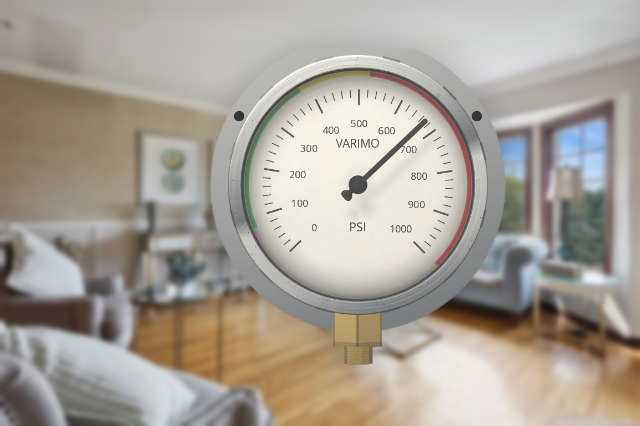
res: {"value": 670, "unit": "psi"}
